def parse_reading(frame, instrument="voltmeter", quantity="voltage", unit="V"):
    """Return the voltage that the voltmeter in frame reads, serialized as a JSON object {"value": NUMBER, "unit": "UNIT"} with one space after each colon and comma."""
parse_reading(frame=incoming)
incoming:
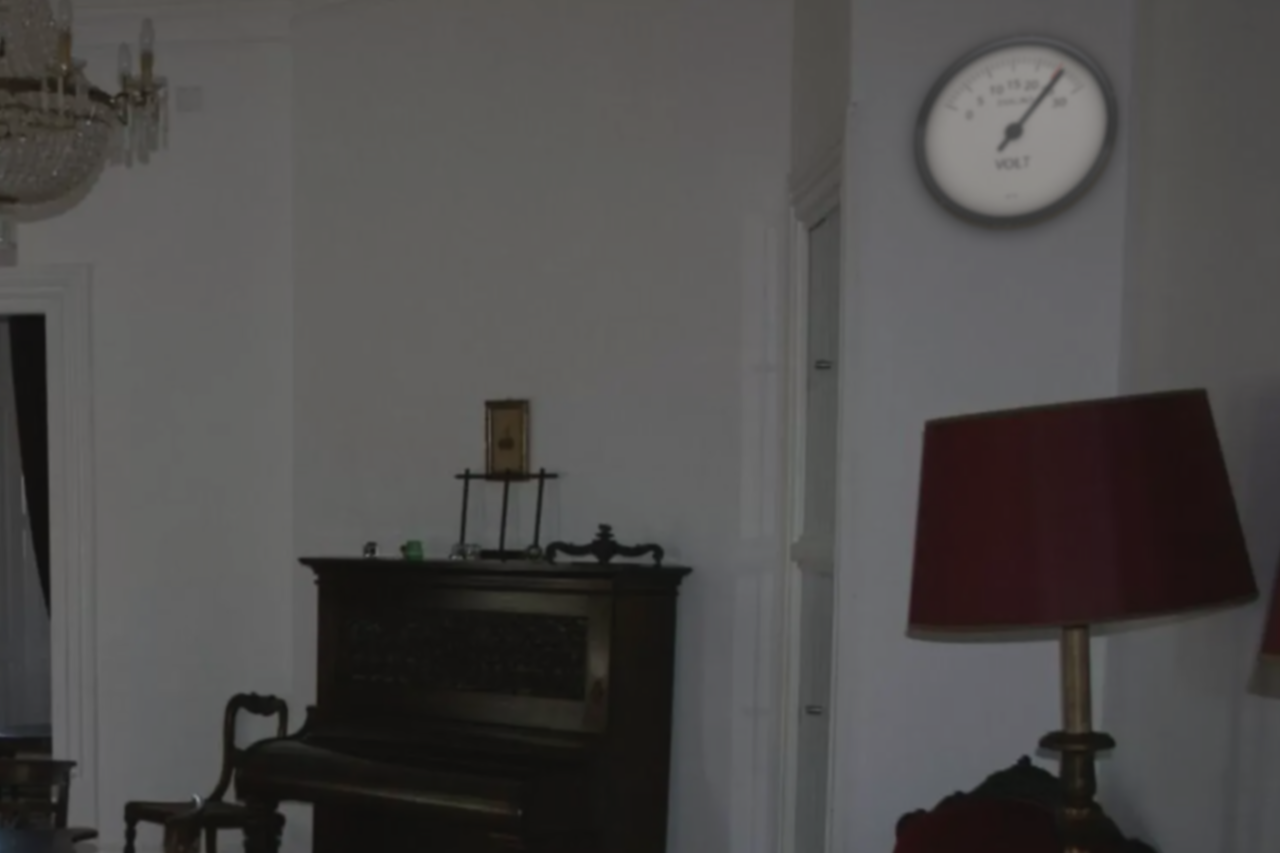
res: {"value": 25, "unit": "V"}
